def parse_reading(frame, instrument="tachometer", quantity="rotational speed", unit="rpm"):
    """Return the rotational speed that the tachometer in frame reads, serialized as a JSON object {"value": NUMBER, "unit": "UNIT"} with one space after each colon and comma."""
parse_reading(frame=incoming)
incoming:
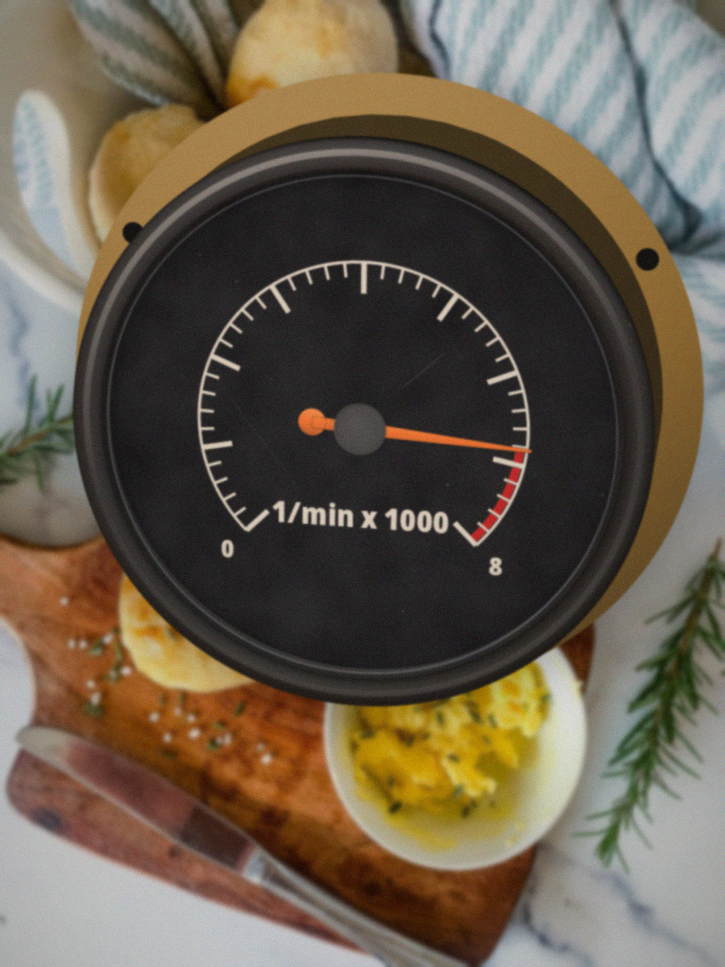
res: {"value": 6800, "unit": "rpm"}
